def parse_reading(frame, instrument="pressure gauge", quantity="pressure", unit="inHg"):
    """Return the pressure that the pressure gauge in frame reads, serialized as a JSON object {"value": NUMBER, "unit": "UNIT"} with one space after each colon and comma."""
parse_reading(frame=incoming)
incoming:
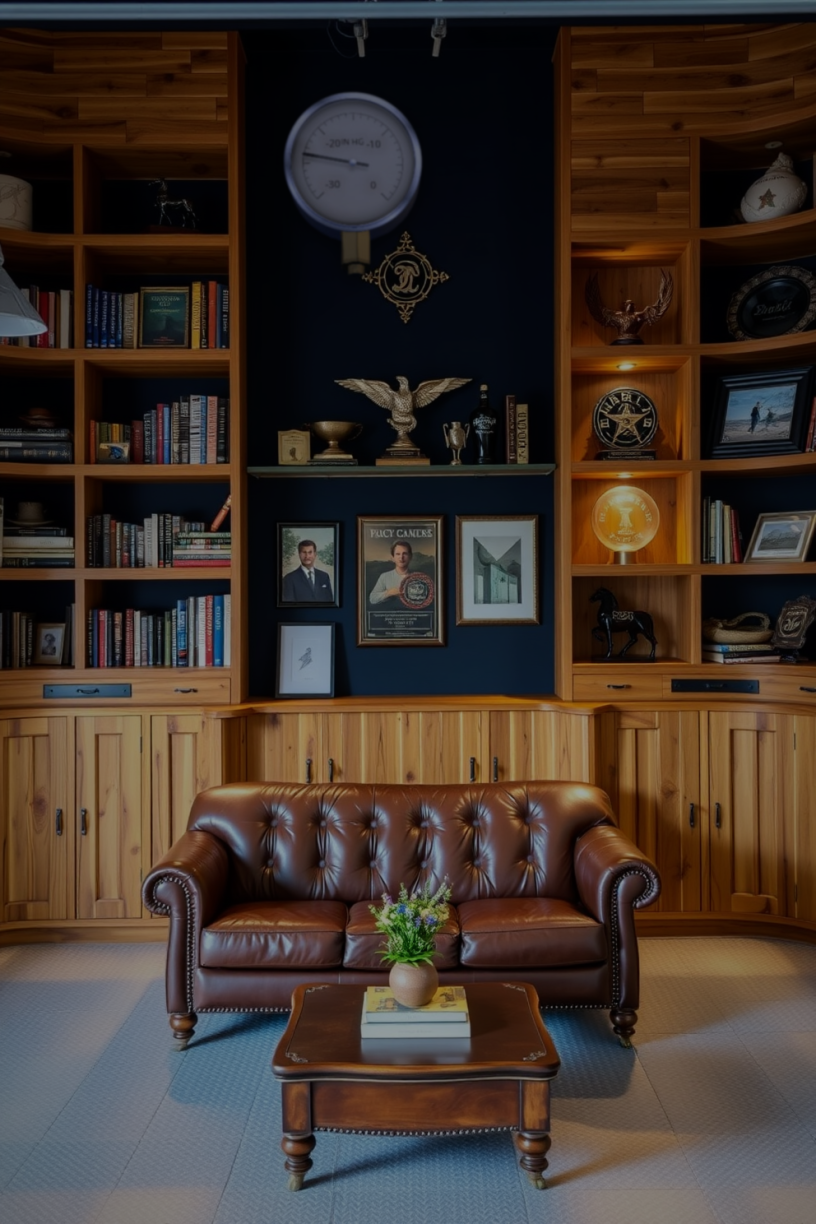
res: {"value": -24, "unit": "inHg"}
